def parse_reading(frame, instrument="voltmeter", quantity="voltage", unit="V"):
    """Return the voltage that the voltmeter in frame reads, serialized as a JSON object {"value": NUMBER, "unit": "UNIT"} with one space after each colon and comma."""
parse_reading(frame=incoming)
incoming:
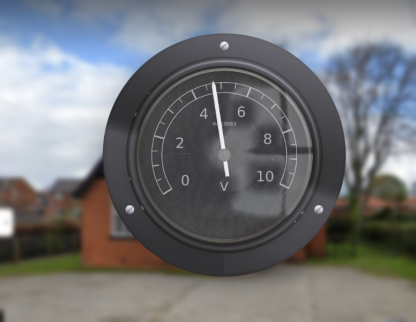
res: {"value": 4.75, "unit": "V"}
